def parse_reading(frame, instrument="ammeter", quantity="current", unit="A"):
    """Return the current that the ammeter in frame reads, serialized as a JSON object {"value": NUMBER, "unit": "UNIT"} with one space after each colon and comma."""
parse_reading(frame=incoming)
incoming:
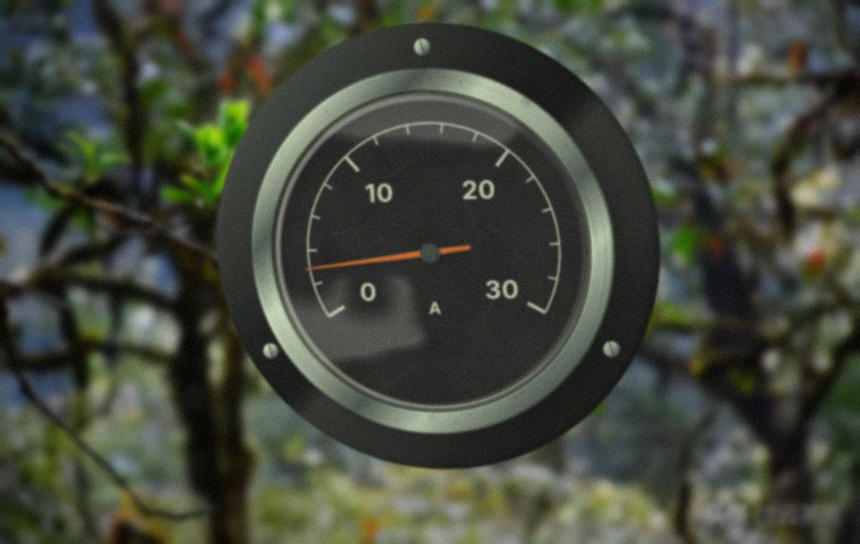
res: {"value": 3, "unit": "A"}
